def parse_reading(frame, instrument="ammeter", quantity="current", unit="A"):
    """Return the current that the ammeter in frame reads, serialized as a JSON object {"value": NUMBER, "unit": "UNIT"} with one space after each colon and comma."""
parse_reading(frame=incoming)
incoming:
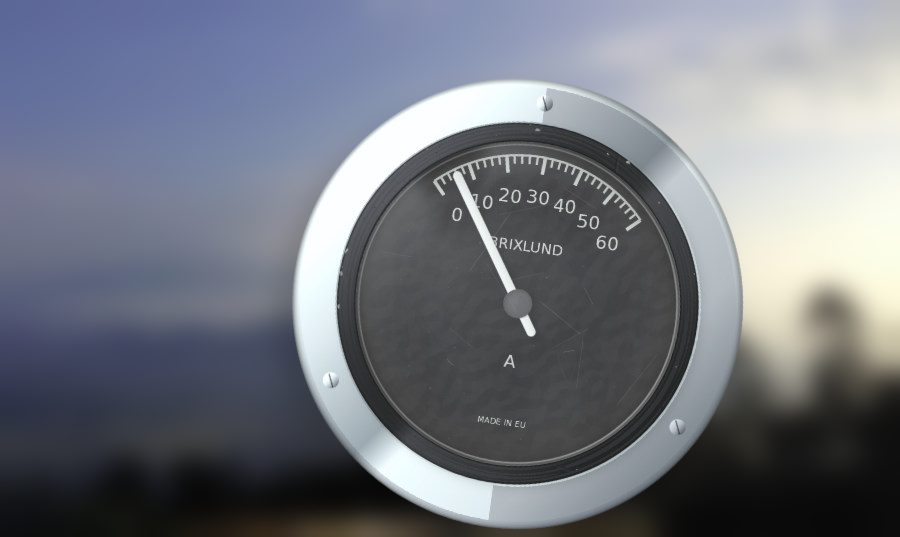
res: {"value": 6, "unit": "A"}
